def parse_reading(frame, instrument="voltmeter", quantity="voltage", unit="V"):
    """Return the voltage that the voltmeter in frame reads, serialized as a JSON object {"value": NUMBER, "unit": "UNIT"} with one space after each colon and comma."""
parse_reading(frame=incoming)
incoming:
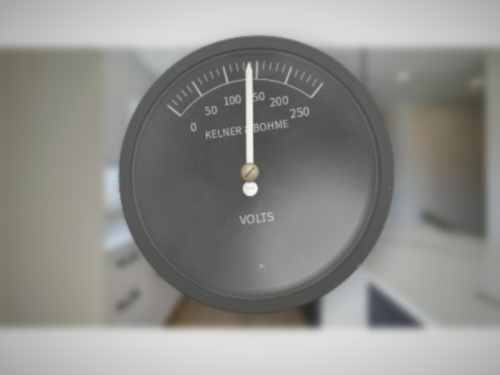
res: {"value": 140, "unit": "V"}
